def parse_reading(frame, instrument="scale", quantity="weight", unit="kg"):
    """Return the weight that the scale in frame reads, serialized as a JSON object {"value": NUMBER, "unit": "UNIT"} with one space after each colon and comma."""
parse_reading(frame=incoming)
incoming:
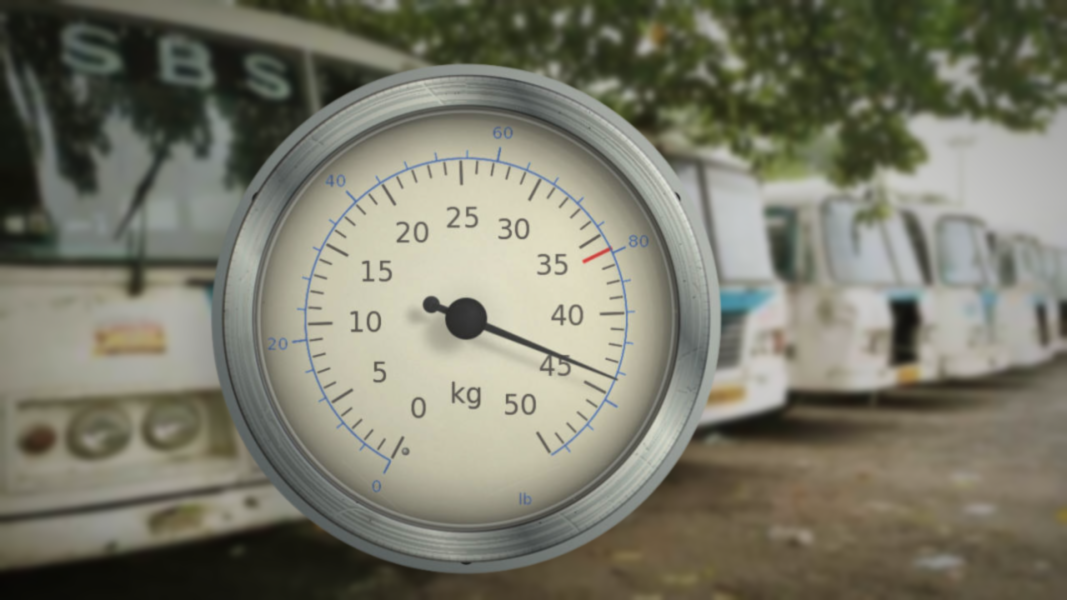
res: {"value": 44, "unit": "kg"}
